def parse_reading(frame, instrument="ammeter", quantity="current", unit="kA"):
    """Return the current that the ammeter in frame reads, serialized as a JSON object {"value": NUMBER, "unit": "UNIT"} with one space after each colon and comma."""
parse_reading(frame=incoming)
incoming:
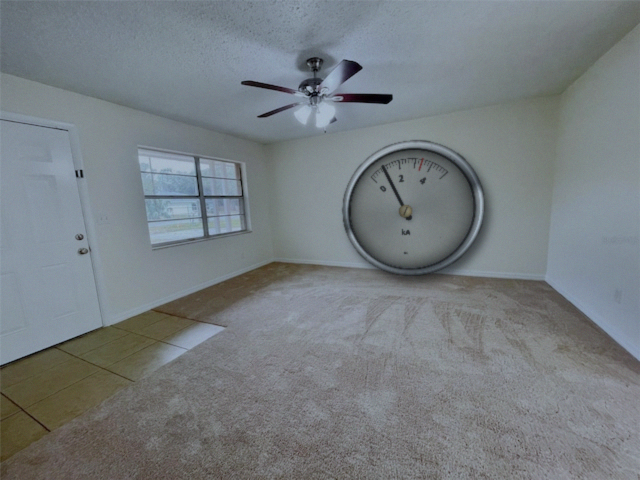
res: {"value": 1, "unit": "kA"}
